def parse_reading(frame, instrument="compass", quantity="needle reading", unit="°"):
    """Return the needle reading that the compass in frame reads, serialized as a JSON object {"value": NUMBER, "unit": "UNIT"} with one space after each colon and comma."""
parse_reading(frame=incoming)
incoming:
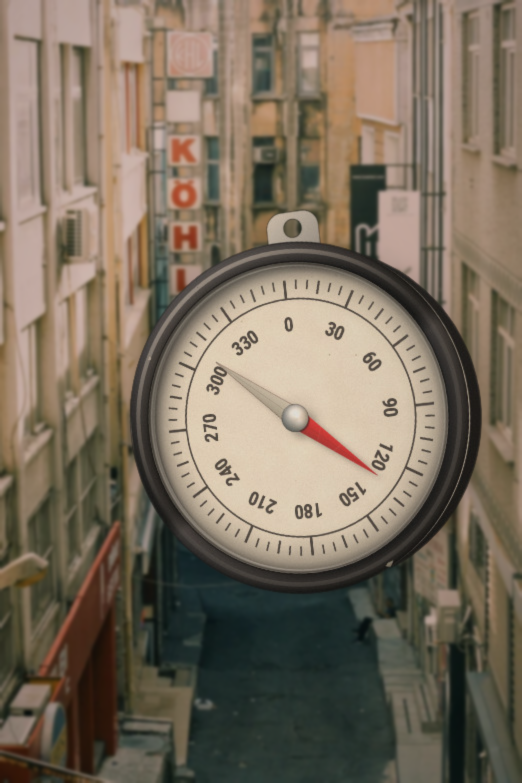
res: {"value": 130, "unit": "°"}
